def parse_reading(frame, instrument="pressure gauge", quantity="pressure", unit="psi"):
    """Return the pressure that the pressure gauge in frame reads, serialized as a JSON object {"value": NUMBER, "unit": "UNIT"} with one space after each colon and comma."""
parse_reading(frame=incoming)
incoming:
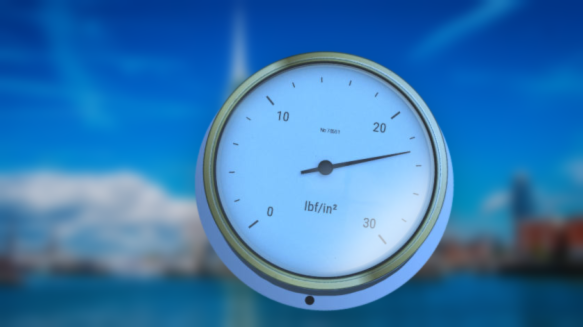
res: {"value": 23, "unit": "psi"}
